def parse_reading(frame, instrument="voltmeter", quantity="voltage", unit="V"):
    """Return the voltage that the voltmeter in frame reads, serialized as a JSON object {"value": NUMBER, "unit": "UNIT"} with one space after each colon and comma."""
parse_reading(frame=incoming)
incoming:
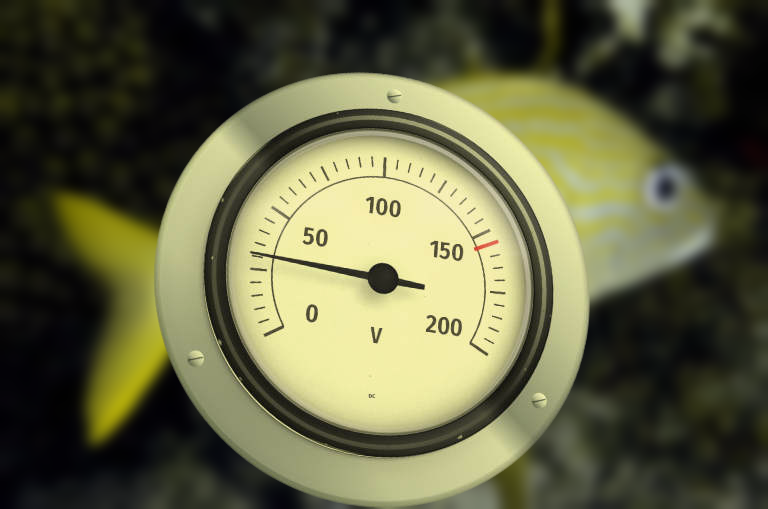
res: {"value": 30, "unit": "V"}
